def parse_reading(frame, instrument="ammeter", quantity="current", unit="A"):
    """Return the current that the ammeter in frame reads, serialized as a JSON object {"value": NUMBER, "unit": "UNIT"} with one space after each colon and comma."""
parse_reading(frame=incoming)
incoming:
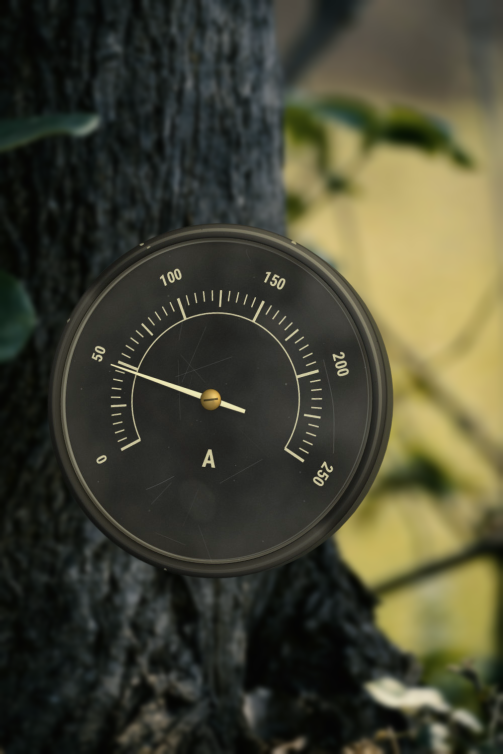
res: {"value": 47.5, "unit": "A"}
